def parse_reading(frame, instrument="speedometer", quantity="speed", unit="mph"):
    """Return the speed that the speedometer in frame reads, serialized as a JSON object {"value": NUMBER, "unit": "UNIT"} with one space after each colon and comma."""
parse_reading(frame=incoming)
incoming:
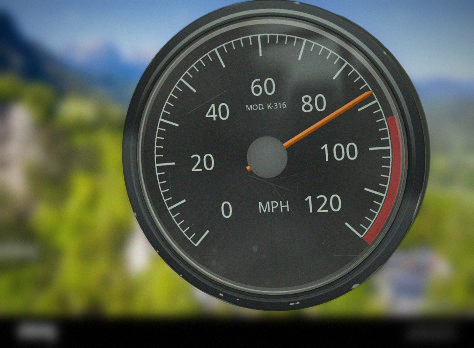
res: {"value": 88, "unit": "mph"}
